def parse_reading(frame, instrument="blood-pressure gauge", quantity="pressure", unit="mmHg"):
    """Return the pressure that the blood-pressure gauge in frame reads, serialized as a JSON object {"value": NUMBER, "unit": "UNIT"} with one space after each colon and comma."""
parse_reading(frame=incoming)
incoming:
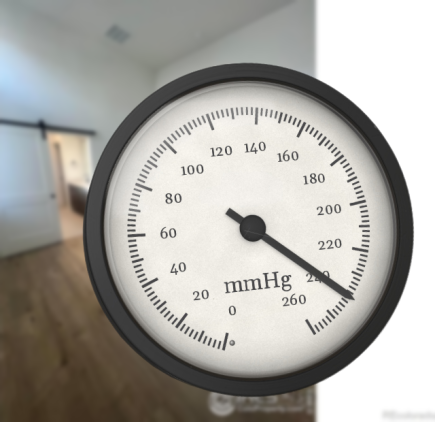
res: {"value": 240, "unit": "mmHg"}
